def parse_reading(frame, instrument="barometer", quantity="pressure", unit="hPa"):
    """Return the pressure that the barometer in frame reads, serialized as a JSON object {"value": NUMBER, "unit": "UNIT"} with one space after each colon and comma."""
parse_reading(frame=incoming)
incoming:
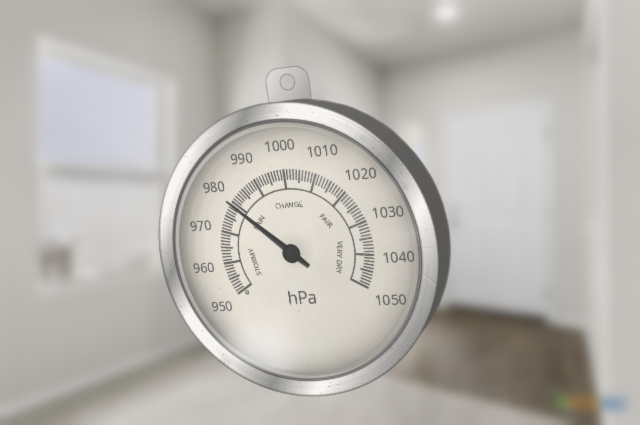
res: {"value": 980, "unit": "hPa"}
